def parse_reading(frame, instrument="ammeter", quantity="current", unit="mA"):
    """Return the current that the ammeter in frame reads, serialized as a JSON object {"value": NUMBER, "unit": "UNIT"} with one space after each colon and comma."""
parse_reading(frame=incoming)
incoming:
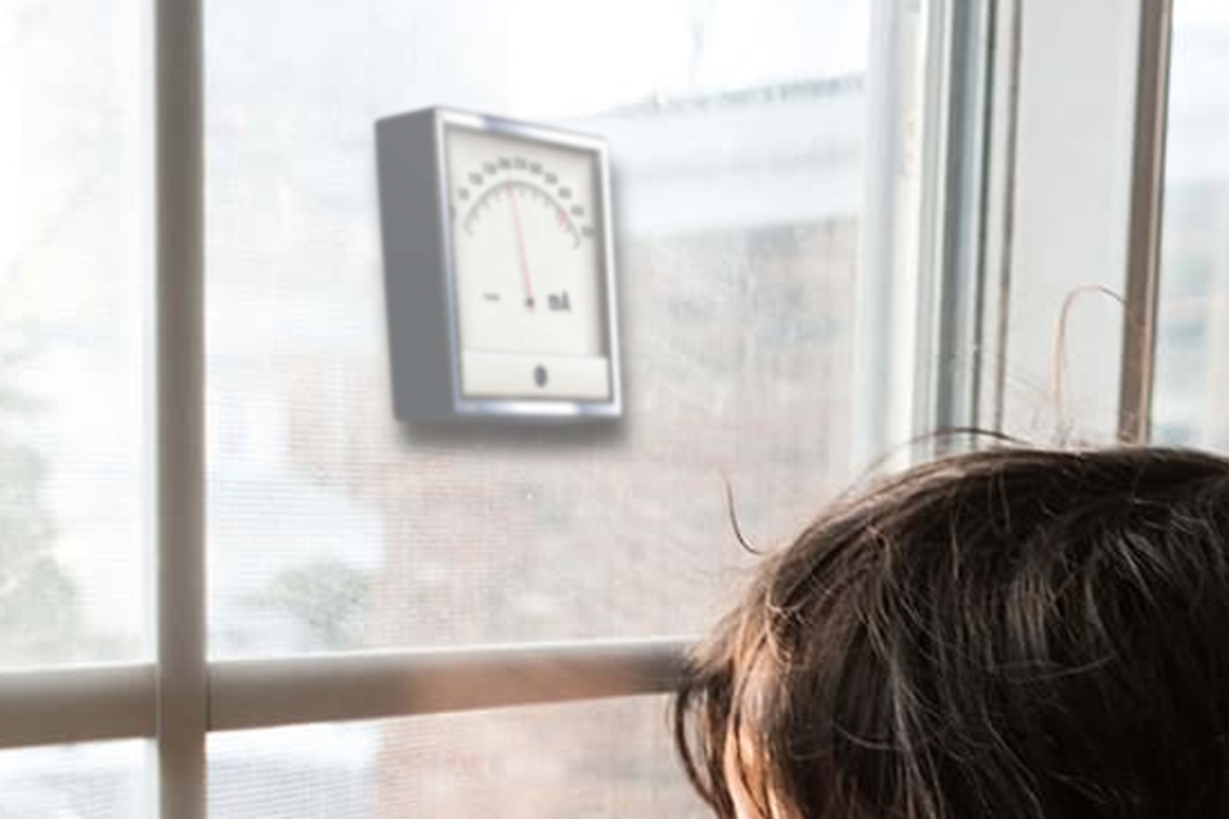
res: {"value": 200, "unit": "mA"}
